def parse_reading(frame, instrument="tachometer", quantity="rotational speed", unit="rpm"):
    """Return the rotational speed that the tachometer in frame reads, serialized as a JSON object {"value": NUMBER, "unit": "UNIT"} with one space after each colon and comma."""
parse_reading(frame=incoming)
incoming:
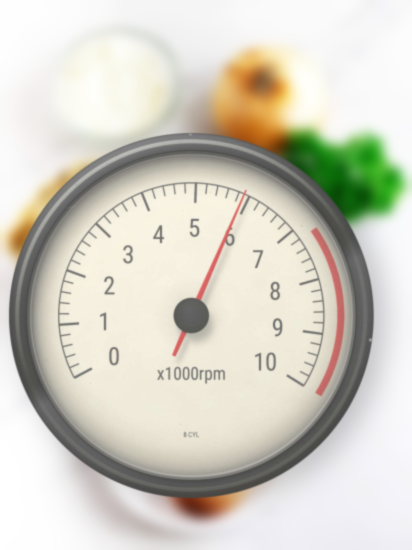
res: {"value": 5900, "unit": "rpm"}
